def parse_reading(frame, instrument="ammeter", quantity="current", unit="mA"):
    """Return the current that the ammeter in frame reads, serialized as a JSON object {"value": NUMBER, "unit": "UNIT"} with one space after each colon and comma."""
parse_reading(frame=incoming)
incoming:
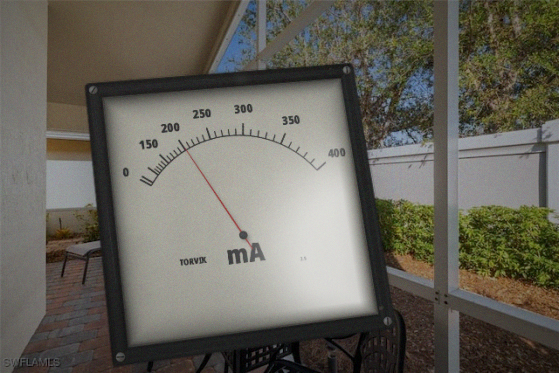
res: {"value": 200, "unit": "mA"}
